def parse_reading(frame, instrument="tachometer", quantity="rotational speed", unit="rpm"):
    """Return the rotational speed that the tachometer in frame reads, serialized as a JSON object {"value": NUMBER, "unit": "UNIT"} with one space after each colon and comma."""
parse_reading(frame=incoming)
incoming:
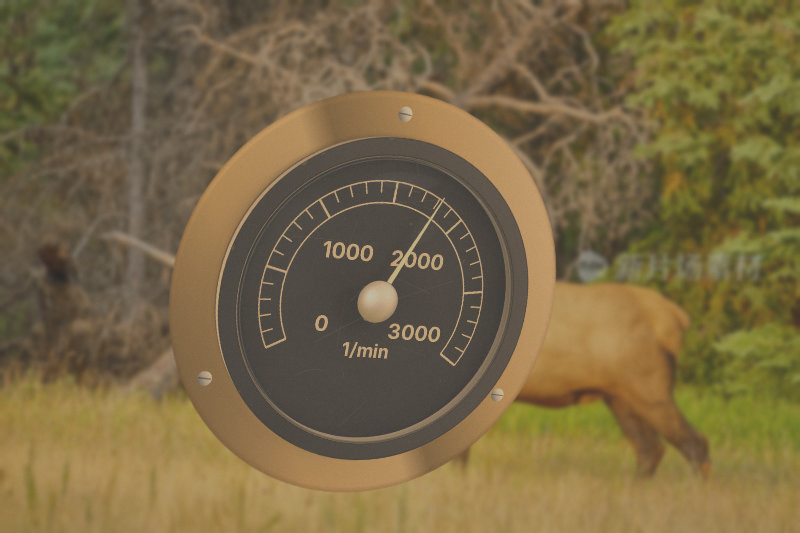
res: {"value": 1800, "unit": "rpm"}
